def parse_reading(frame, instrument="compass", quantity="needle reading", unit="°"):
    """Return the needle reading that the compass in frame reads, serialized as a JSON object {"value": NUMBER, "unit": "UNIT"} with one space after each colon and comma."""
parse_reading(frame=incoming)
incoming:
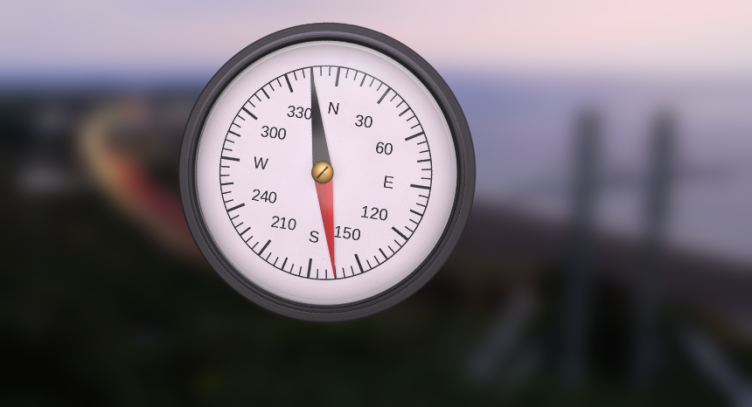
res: {"value": 165, "unit": "°"}
